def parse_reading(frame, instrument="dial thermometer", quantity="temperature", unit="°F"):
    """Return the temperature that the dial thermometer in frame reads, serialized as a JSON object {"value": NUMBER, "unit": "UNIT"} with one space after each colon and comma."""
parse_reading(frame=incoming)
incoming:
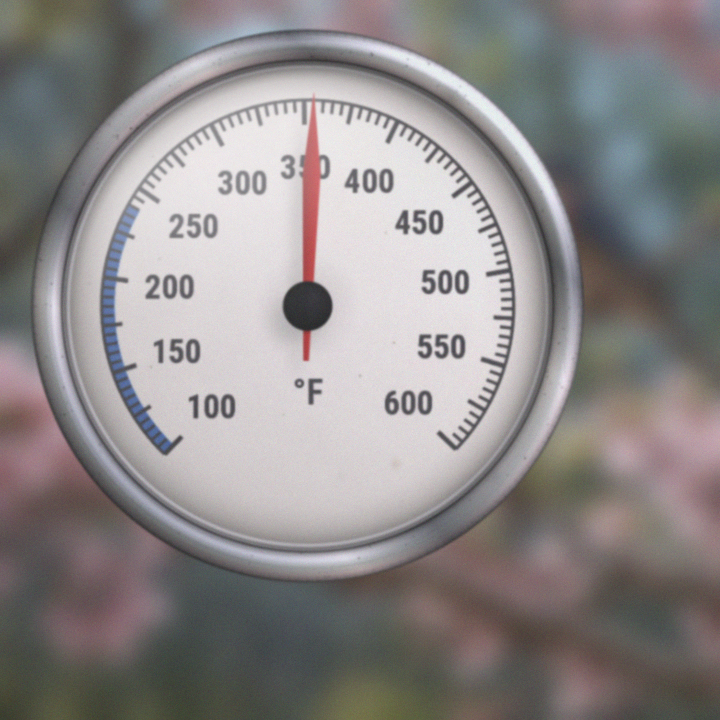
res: {"value": 355, "unit": "°F"}
